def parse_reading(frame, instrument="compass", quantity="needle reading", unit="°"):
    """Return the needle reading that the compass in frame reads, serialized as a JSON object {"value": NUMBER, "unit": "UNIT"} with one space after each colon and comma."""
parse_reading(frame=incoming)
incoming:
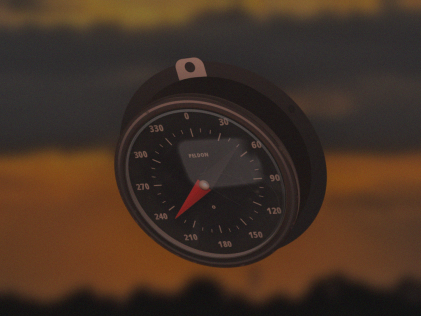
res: {"value": 230, "unit": "°"}
